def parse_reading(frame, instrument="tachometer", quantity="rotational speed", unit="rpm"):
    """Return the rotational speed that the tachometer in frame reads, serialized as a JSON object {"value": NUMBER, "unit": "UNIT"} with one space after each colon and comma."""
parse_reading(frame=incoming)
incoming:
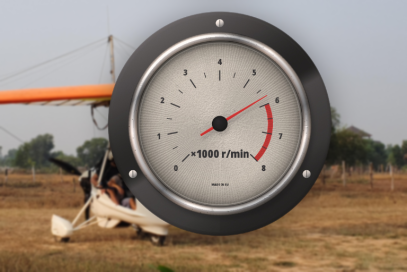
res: {"value": 5750, "unit": "rpm"}
